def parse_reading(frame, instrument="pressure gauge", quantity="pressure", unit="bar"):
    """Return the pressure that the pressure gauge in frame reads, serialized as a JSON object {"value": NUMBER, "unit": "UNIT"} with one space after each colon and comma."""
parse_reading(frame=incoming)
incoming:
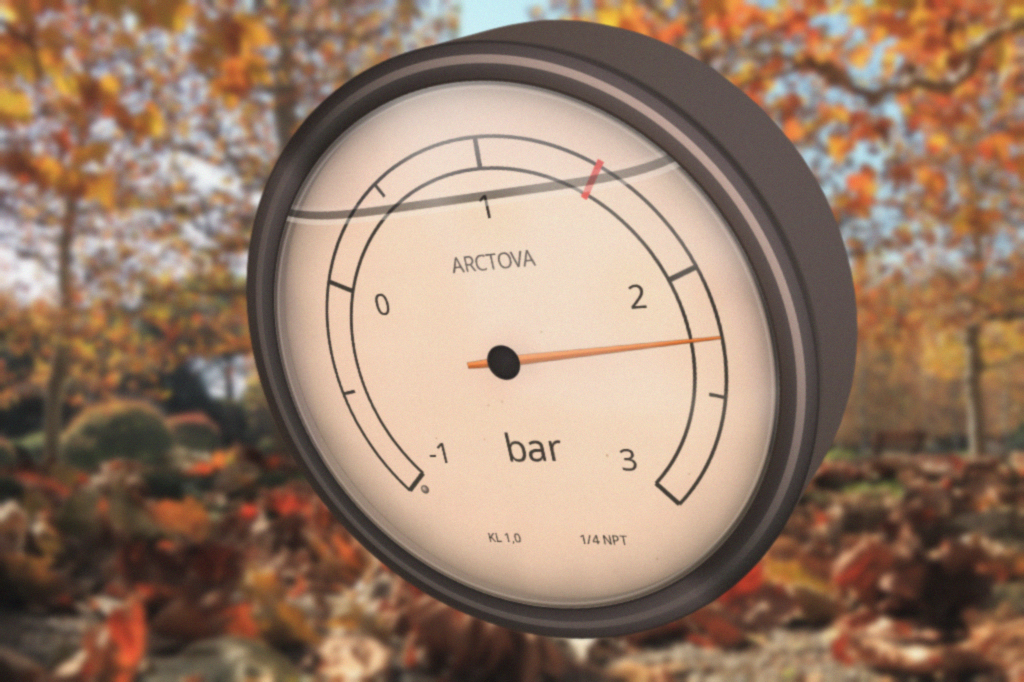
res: {"value": 2.25, "unit": "bar"}
